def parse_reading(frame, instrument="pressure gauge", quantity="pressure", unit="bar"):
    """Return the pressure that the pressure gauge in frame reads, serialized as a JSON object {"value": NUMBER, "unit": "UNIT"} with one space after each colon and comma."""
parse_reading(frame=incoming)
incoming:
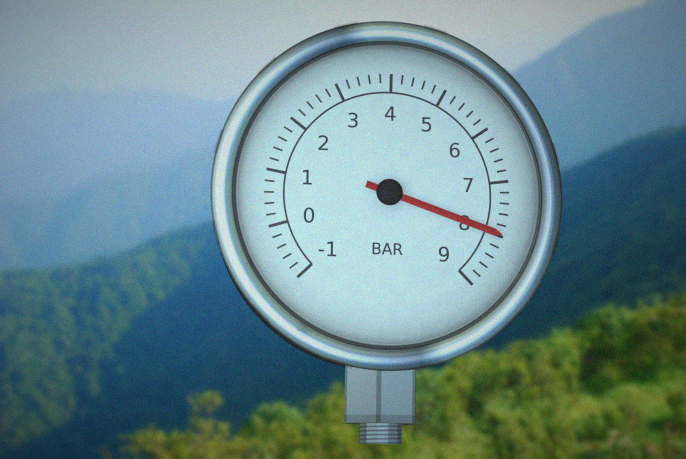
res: {"value": 8, "unit": "bar"}
